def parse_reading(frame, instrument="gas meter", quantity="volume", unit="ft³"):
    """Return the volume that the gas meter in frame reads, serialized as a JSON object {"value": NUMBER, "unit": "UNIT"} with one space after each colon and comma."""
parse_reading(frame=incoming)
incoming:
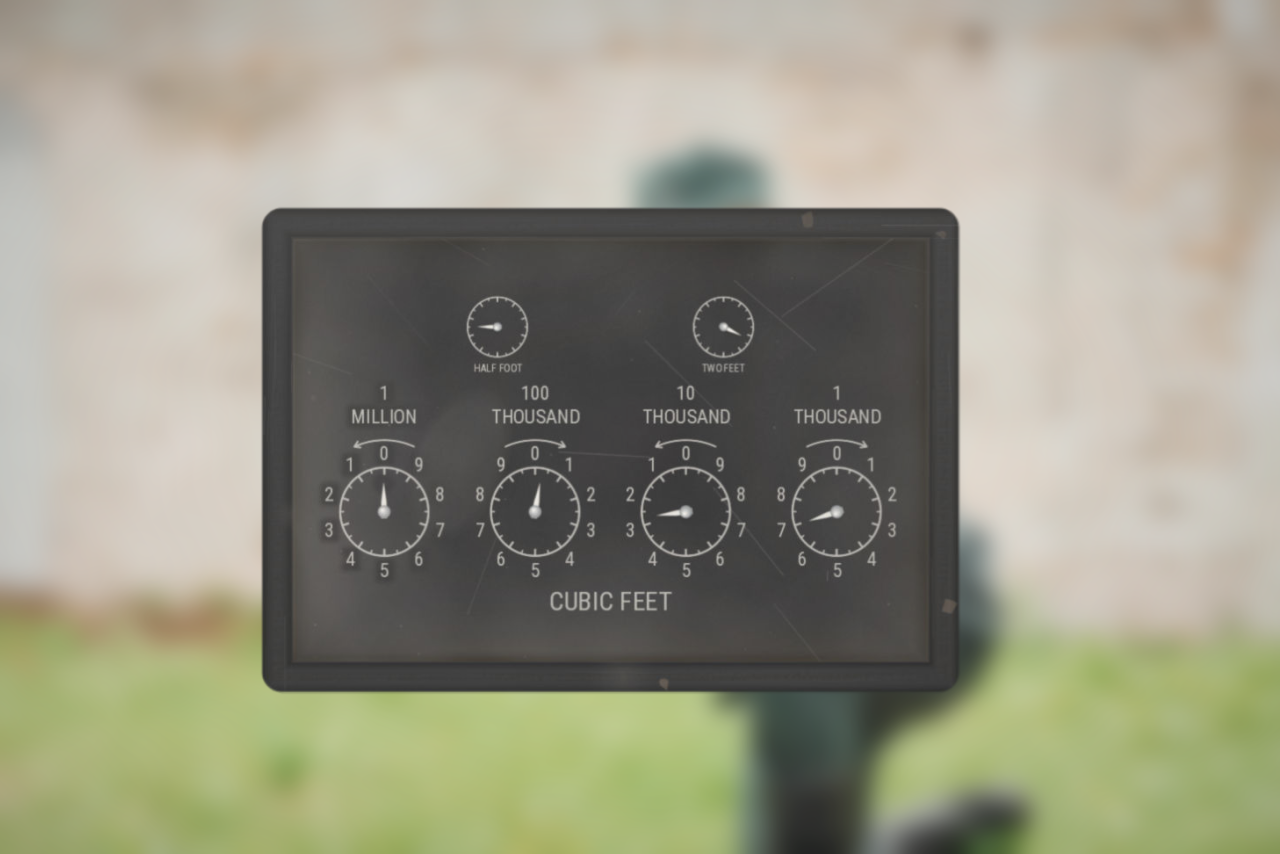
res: {"value": 2700, "unit": "ft³"}
